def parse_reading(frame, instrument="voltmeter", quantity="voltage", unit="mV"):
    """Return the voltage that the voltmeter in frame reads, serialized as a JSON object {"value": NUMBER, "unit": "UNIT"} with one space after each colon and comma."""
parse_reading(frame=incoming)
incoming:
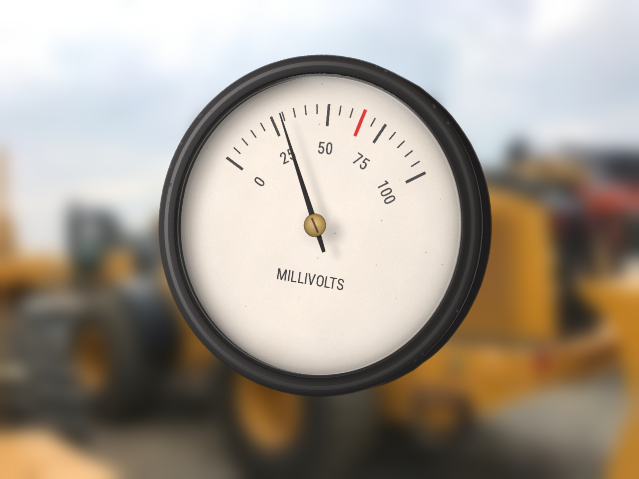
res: {"value": 30, "unit": "mV"}
